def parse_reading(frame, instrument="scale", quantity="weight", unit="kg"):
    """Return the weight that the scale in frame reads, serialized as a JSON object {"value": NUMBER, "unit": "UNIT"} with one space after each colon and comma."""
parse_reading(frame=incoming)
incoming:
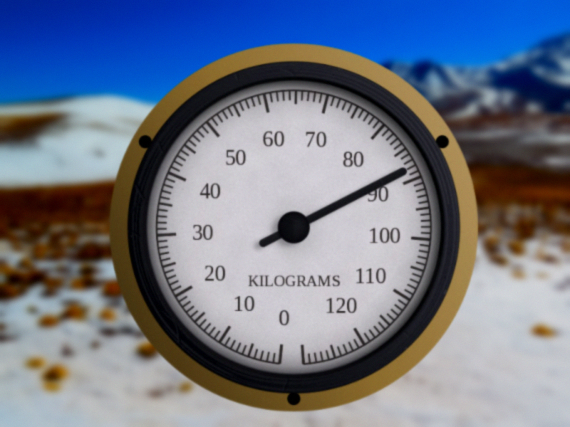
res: {"value": 88, "unit": "kg"}
